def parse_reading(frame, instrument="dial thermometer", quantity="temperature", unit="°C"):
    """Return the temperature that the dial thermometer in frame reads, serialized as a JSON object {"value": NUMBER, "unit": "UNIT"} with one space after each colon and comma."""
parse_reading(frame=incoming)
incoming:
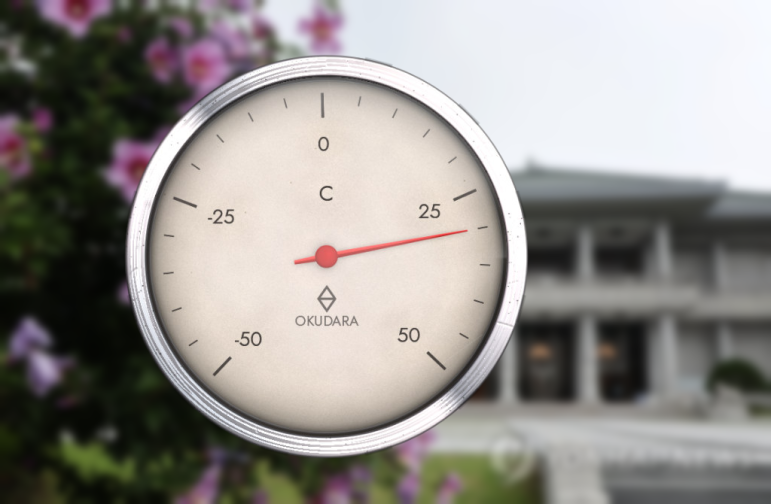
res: {"value": 30, "unit": "°C"}
